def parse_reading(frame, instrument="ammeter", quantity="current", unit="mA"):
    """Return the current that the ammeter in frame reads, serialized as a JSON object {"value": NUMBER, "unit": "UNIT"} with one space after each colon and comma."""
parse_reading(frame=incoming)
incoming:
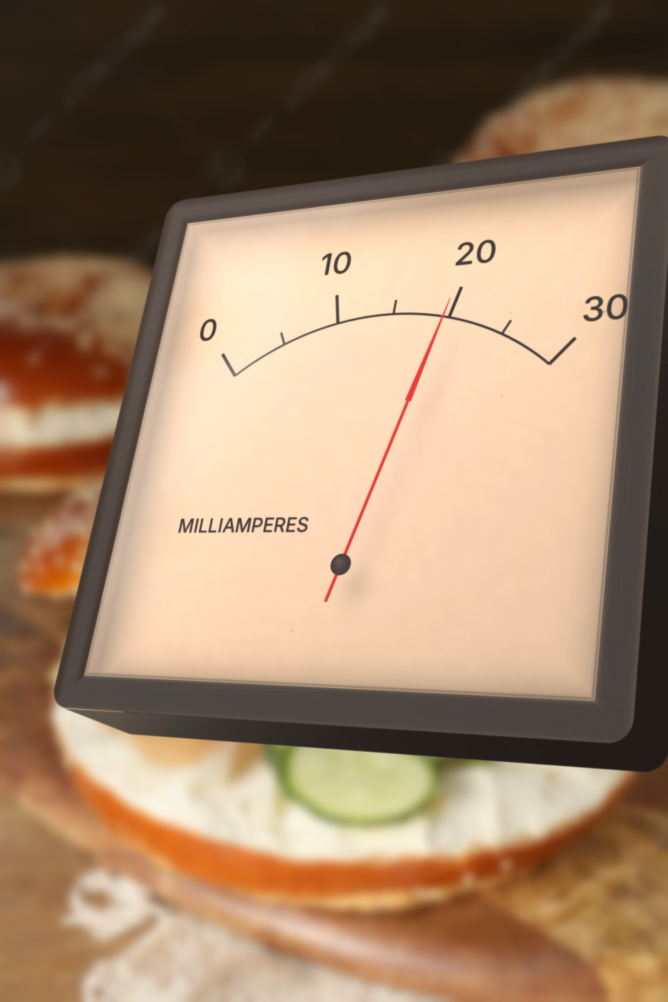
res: {"value": 20, "unit": "mA"}
